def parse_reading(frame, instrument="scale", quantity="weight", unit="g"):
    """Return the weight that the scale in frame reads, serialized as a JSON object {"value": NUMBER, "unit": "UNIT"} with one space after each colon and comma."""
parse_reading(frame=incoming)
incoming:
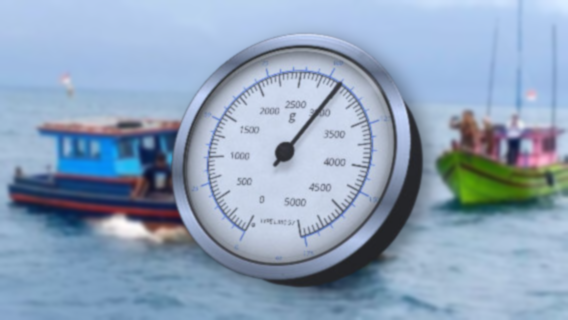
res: {"value": 3000, "unit": "g"}
